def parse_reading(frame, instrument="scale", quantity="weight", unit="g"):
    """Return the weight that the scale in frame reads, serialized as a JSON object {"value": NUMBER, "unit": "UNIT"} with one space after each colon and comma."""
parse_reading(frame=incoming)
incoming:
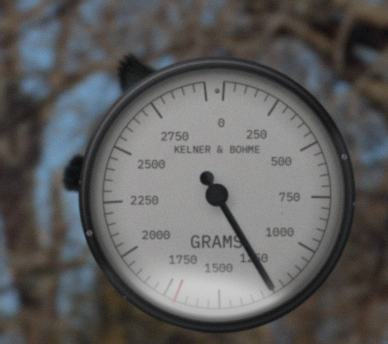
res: {"value": 1250, "unit": "g"}
